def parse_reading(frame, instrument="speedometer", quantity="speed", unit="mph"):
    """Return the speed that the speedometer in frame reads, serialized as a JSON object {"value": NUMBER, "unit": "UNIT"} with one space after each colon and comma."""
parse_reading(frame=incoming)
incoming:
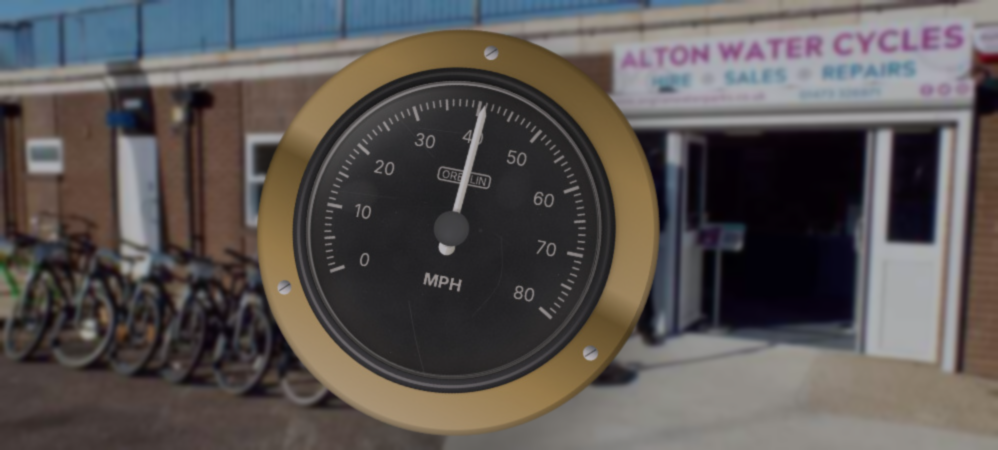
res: {"value": 41, "unit": "mph"}
